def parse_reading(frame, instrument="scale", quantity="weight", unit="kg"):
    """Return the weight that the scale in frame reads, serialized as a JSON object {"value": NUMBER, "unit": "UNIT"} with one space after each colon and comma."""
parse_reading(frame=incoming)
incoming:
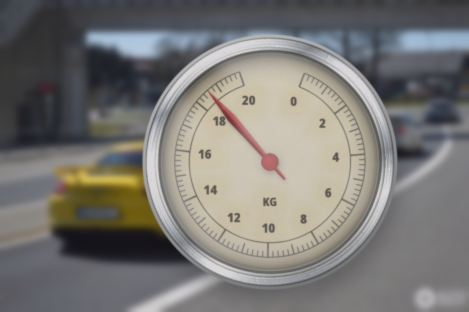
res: {"value": 18.6, "unit": "kg"}
